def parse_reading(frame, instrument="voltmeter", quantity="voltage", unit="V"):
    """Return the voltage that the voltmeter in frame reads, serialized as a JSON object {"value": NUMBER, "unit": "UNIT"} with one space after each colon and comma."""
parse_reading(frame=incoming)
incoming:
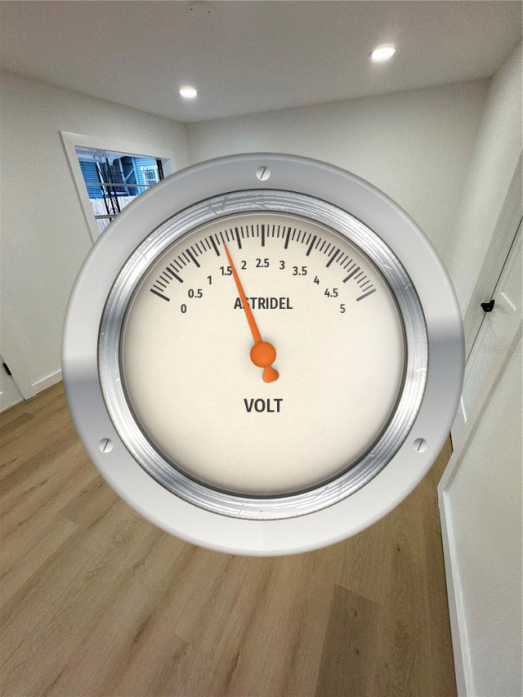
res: {"value": 1.7, "unit": "V"}
